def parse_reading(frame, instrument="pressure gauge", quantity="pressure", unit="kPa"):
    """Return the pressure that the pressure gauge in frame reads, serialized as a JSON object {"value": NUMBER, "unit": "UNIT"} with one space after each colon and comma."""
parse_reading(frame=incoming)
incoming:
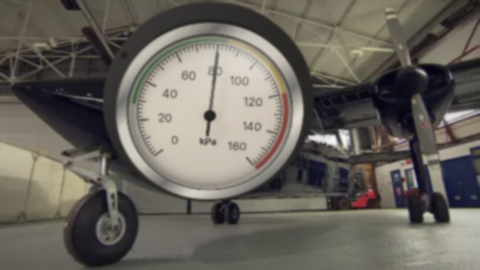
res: {"value": 80, "unit": "kPa"}
